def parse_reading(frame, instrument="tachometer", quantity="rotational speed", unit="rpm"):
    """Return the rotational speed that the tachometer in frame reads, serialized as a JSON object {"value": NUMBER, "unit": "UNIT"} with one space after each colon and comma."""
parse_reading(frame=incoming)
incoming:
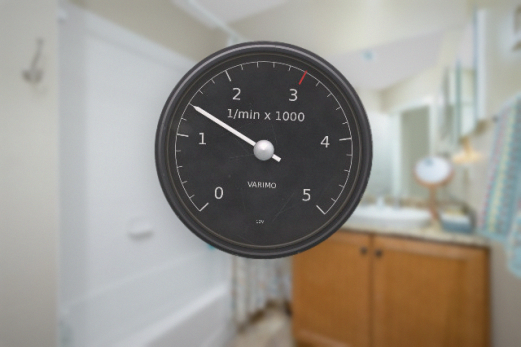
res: {"value": 1400, "unit": "rpm"}
